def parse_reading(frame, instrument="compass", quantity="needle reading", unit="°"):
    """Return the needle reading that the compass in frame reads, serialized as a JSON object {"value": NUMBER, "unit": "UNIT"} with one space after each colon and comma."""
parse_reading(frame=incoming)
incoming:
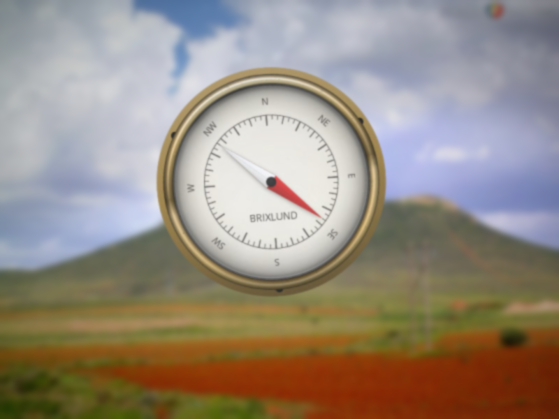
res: {"value": 130, "unit": "°"}
